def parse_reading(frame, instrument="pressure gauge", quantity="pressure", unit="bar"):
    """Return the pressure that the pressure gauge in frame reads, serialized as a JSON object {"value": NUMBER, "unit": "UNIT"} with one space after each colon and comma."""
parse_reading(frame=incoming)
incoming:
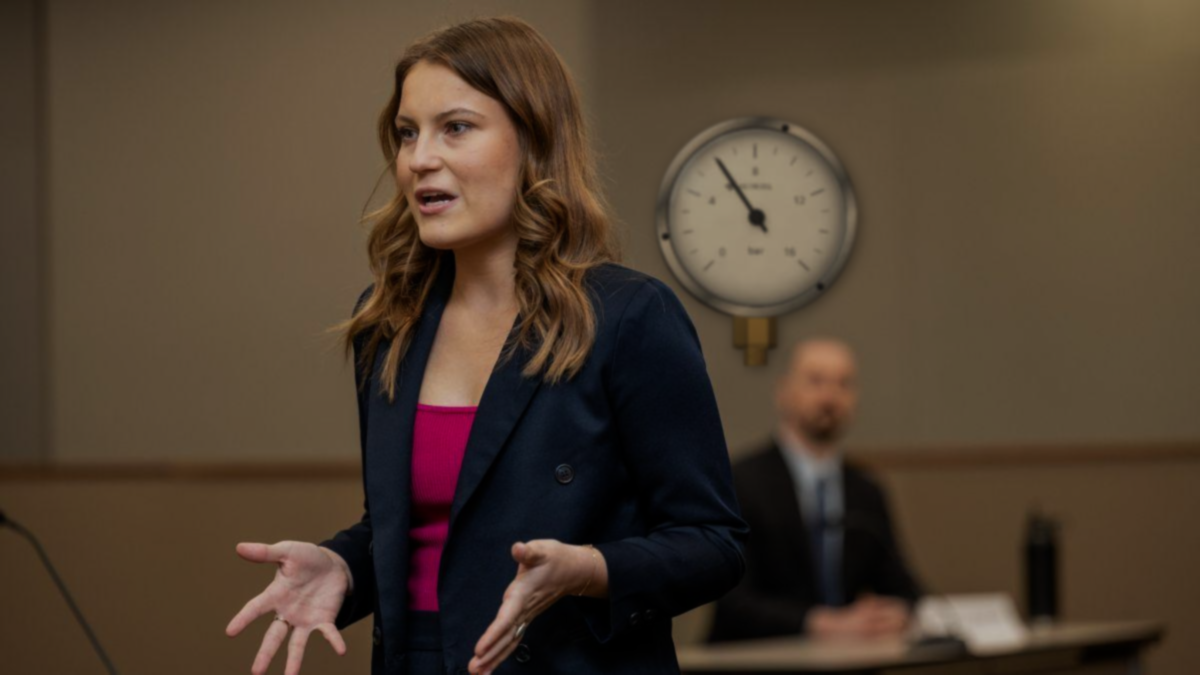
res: {"value": 6, "unit": "bar"}
